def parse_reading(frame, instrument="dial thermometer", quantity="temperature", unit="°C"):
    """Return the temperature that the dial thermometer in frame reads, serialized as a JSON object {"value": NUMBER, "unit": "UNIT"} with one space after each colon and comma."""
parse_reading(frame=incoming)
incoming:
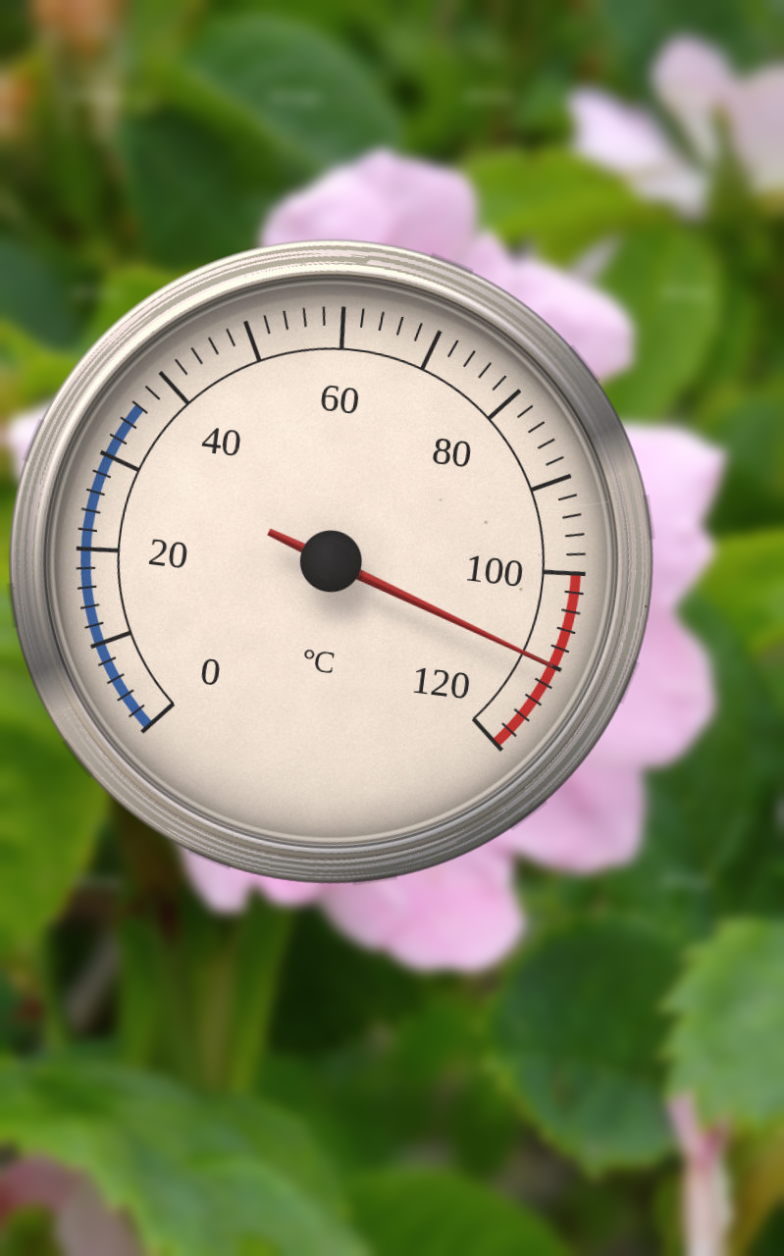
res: {"value": 110, "unit": "°C"}
